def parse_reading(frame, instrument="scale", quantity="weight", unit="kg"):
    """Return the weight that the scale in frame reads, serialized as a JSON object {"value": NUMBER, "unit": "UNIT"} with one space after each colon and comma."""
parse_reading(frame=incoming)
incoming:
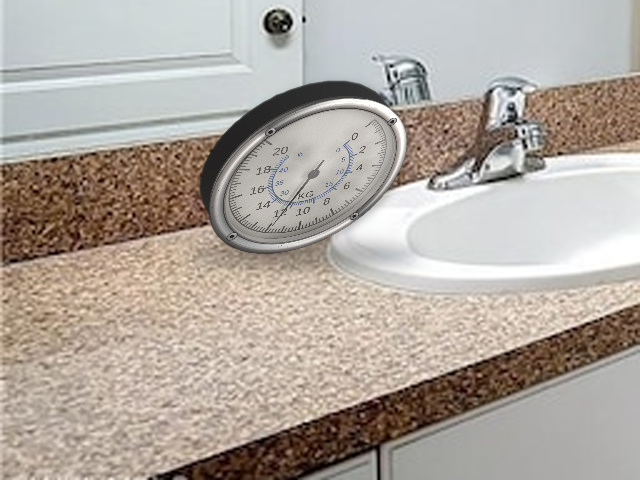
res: {"value": 12, "unit": "kg"}
